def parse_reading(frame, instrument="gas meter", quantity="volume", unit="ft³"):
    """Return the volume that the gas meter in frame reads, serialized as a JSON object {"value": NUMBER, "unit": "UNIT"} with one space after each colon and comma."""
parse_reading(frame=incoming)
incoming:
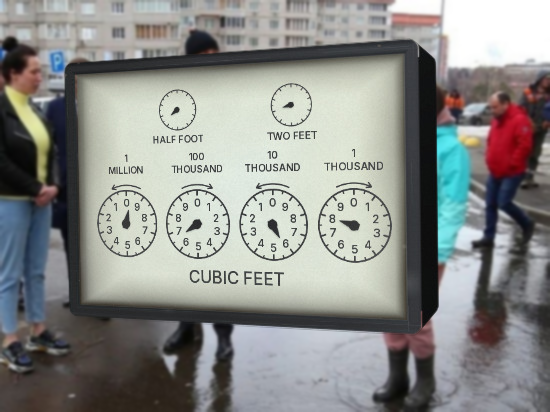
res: {"value": 965800, "unit": "ft³"}
